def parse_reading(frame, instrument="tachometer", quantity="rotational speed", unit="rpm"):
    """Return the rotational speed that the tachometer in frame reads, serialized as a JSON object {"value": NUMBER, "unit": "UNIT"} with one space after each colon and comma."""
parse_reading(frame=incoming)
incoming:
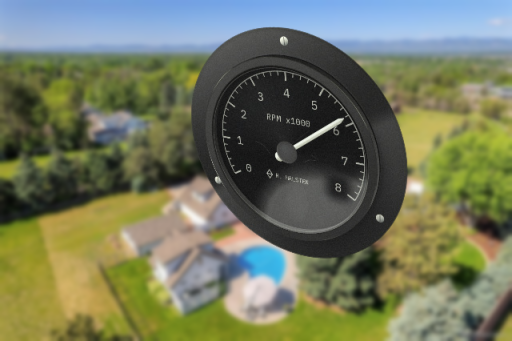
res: {"value": 5800, "unit": "rpm"}
